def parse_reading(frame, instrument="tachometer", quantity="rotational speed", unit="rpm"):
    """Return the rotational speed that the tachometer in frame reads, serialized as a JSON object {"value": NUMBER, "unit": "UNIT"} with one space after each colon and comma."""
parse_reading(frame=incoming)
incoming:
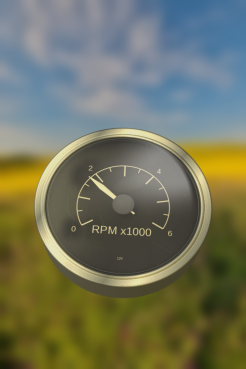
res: {"value": 1750, "unit": "rpm"}
